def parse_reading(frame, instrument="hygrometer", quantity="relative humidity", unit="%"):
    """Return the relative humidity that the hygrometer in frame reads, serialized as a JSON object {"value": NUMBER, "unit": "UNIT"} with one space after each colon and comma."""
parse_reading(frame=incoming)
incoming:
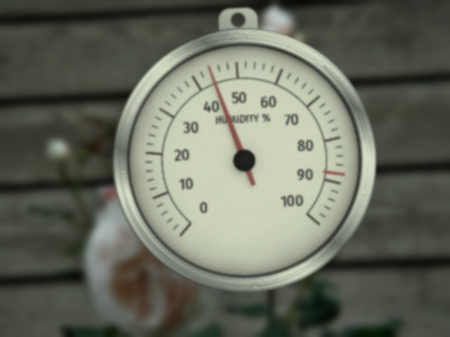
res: {"value": 44, "unit": "%"}
